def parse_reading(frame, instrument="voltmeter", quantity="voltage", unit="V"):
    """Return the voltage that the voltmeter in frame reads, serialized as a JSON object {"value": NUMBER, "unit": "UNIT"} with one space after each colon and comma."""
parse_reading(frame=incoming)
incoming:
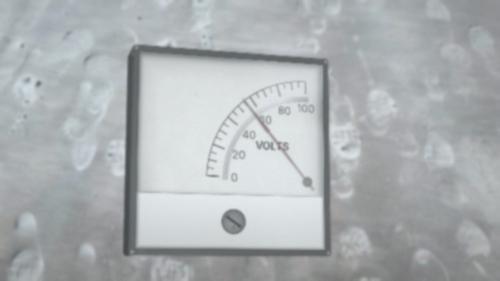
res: {"value": 55, "unit": "V"}
